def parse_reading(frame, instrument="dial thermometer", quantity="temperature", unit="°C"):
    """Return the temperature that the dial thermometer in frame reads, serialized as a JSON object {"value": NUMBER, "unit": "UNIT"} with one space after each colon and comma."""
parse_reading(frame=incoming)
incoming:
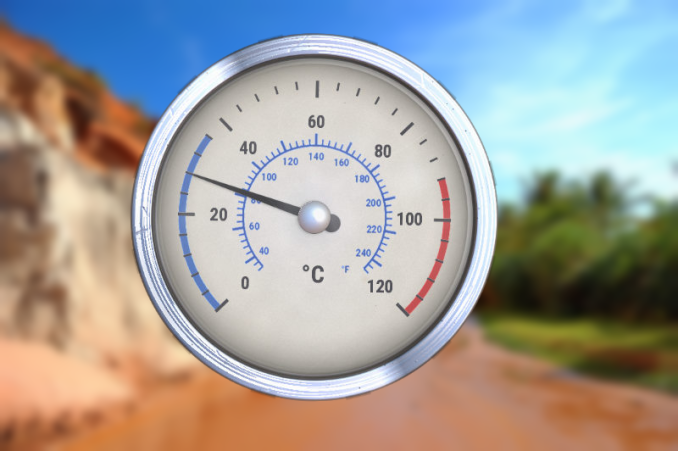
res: {"value": 28, "unit": "°C"}
